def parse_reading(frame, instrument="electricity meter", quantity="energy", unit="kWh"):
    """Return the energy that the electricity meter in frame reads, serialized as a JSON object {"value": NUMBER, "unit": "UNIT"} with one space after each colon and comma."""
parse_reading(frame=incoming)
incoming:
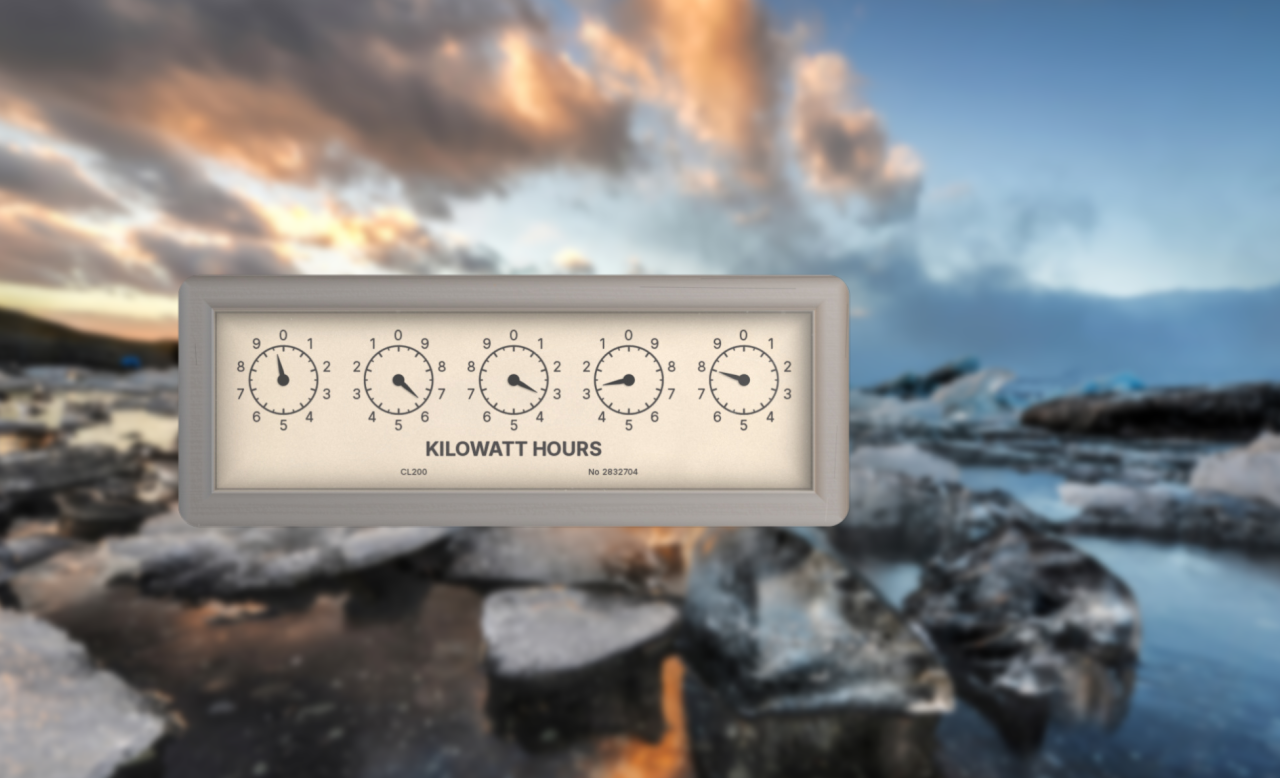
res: {"value": 96328, "unit": "kWh"}
